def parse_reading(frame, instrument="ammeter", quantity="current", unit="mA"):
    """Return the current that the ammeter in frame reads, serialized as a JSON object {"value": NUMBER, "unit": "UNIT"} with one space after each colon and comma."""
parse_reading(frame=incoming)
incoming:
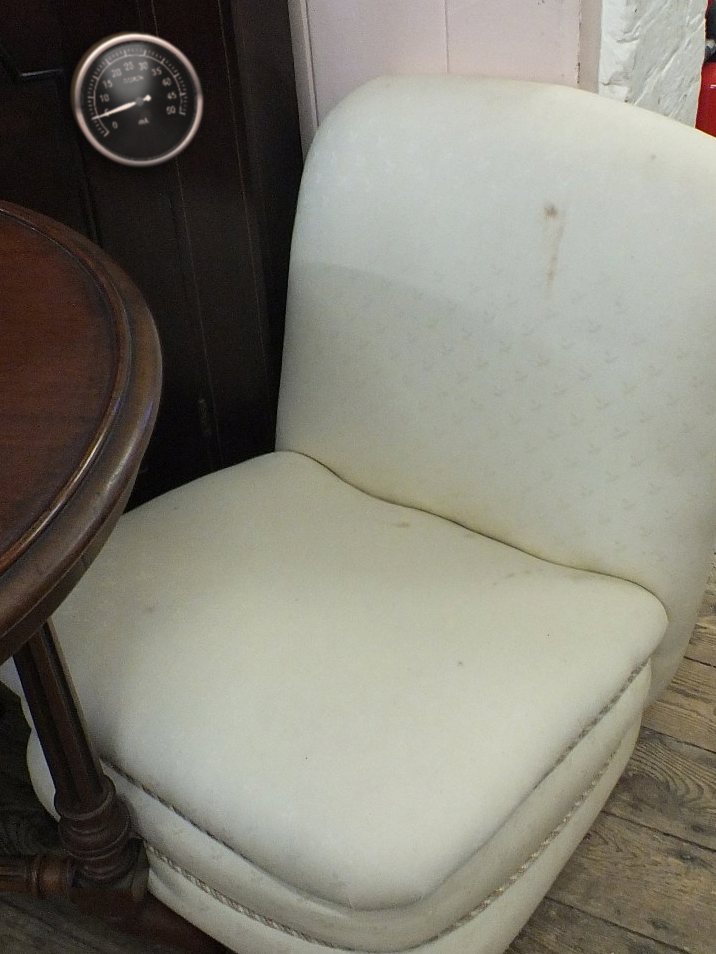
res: {"value": 5, "unit": "mA"}
